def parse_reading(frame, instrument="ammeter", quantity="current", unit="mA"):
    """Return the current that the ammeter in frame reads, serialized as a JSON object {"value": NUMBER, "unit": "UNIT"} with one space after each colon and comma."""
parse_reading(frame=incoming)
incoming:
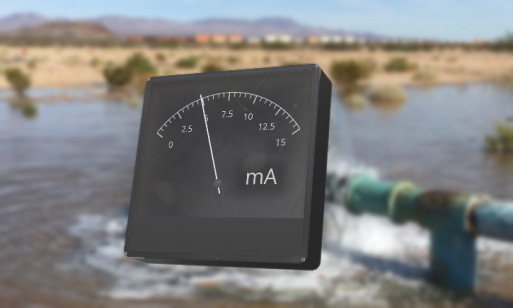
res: {"value": 5, "unit": "mA"}
